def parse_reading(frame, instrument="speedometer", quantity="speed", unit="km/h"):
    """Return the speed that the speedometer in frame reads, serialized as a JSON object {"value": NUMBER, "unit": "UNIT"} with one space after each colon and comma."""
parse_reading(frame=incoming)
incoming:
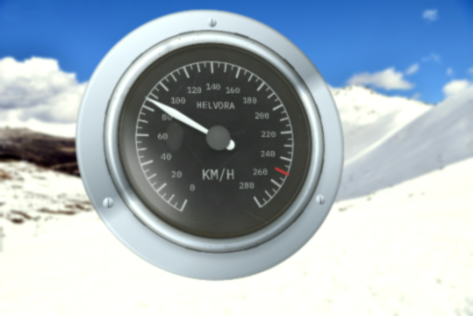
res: {"value": 85, "unit": "km/h"}
